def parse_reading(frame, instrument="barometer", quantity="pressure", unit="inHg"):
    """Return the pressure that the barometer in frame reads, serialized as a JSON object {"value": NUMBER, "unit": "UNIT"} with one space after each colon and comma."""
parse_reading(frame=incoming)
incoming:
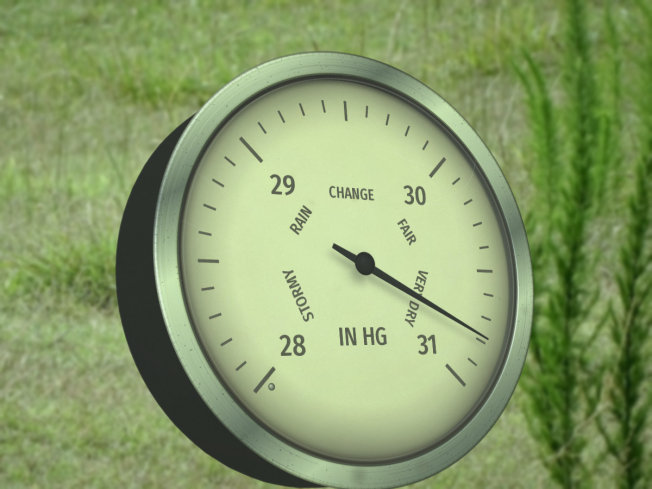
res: {"value": 30.8, "unit": "inHg"}
